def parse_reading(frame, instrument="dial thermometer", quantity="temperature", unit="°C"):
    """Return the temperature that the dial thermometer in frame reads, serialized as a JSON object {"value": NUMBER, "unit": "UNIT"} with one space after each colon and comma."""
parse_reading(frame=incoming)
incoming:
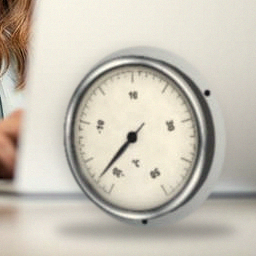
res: {"value": -26, "unit": "°C"}
